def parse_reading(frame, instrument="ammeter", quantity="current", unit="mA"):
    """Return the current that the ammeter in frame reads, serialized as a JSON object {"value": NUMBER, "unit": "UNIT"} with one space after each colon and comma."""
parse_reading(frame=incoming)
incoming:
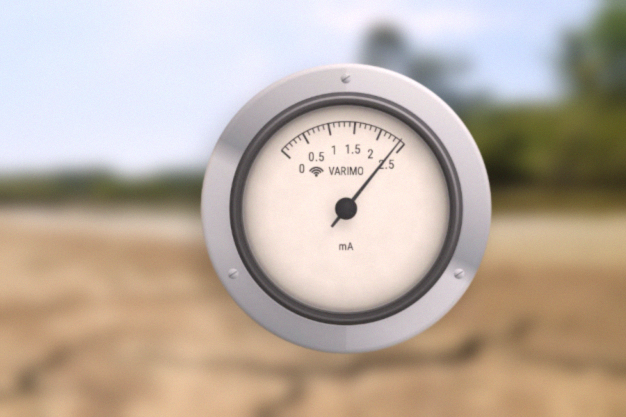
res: {"value": 2.4, "unit": "mA"}
